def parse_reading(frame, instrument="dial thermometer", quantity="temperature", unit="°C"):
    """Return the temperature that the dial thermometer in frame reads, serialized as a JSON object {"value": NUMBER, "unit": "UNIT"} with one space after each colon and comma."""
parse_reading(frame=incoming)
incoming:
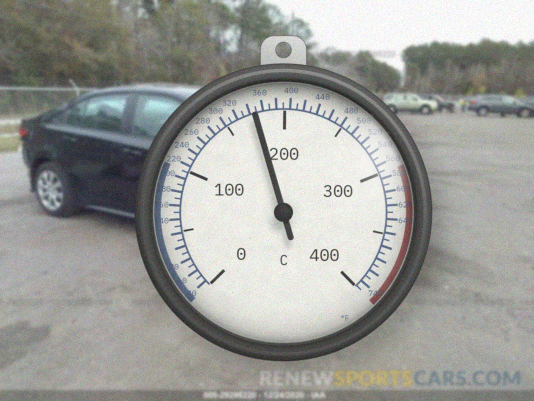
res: {"value": 175, "unit": "°C"}
